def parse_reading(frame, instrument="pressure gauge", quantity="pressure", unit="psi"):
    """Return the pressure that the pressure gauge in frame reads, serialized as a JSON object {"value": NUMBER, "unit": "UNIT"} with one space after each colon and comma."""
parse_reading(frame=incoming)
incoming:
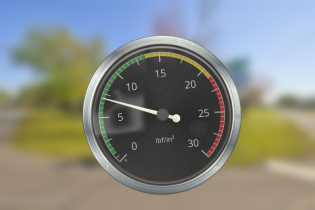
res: {"value": 7, "unit": "psi"}
